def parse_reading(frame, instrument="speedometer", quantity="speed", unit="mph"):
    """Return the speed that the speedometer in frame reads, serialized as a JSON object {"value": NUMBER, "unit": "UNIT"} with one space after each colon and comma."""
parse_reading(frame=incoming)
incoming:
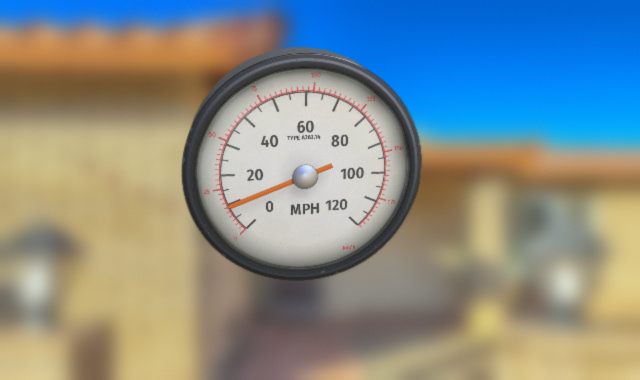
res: {"value": 10, "unit": "mph"}
